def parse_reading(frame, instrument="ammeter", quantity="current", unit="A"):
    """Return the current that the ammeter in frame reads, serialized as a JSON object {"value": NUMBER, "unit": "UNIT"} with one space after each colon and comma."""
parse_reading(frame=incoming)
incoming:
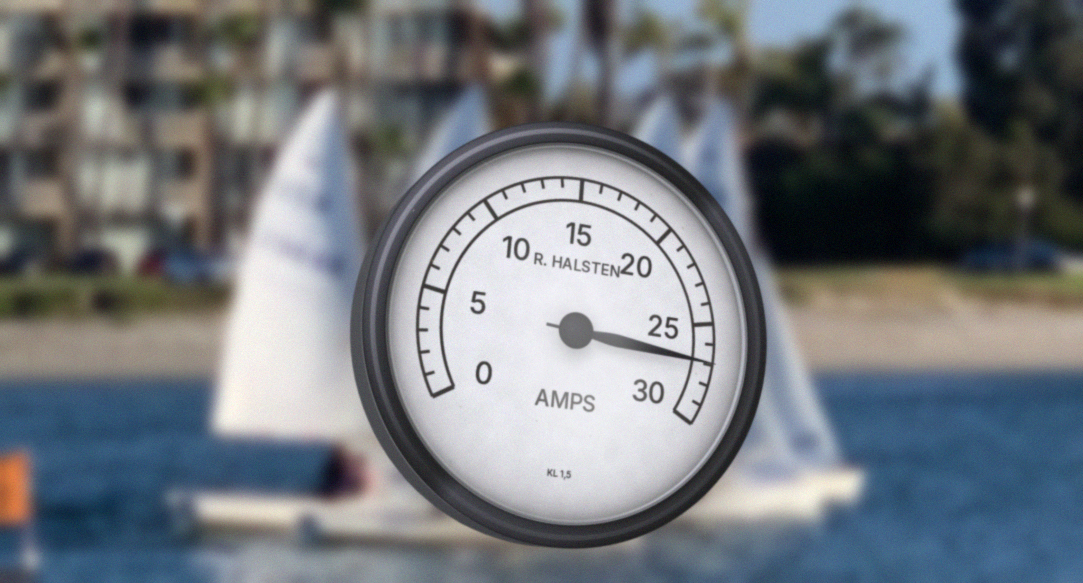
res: {"value": 27, "unit": "A"}
